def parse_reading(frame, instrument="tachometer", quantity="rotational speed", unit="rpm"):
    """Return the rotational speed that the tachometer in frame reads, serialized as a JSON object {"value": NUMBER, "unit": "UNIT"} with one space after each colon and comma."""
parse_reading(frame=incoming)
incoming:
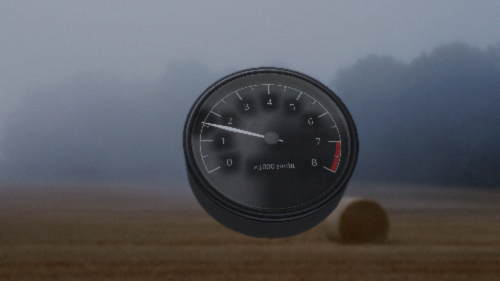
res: {"value": 1500, "unit": "rpm"}
